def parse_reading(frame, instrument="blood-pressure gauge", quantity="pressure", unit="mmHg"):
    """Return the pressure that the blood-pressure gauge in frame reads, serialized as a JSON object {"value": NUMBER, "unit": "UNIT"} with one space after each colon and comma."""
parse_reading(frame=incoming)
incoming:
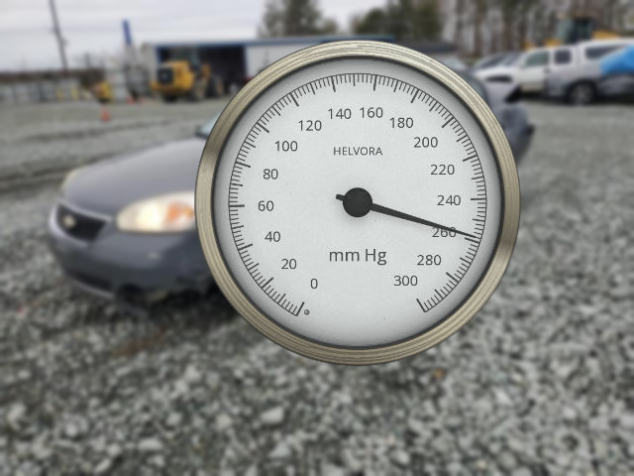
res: {"value": 258, "unit": "mmHg"}
